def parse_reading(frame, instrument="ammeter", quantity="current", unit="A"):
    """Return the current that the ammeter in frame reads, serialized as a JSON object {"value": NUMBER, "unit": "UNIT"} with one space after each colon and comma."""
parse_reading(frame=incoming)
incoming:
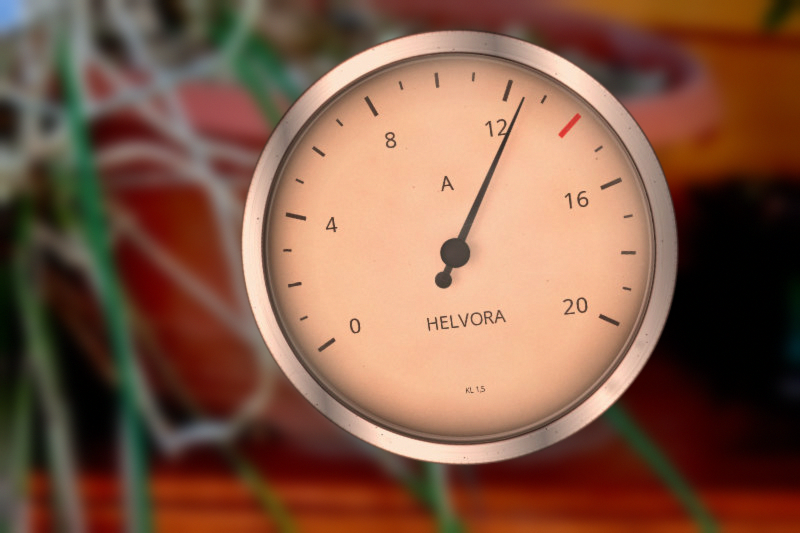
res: {"value": 12.5, "unit": "A"}
